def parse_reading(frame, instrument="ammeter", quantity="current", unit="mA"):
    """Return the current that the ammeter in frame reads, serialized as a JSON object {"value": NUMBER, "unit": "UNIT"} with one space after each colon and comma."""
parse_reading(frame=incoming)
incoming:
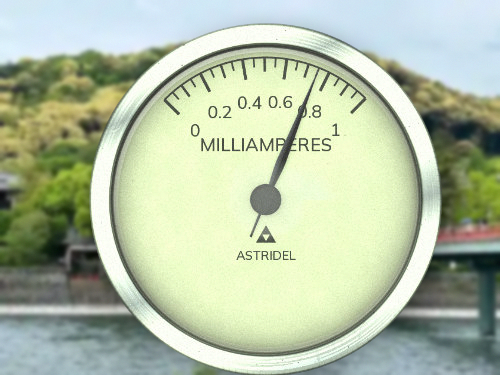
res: {"value": 0.75, "unit": "mA"}
